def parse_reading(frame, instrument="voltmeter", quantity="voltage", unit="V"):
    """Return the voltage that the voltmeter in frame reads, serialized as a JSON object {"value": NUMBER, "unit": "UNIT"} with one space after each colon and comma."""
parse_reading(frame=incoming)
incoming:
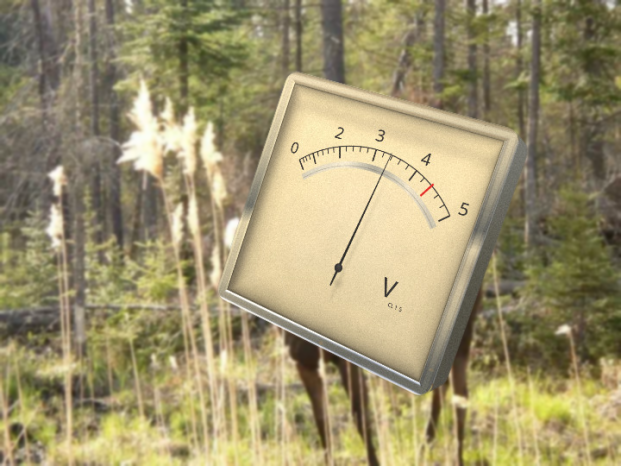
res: {"value": 3.4, "unit": "V"}
